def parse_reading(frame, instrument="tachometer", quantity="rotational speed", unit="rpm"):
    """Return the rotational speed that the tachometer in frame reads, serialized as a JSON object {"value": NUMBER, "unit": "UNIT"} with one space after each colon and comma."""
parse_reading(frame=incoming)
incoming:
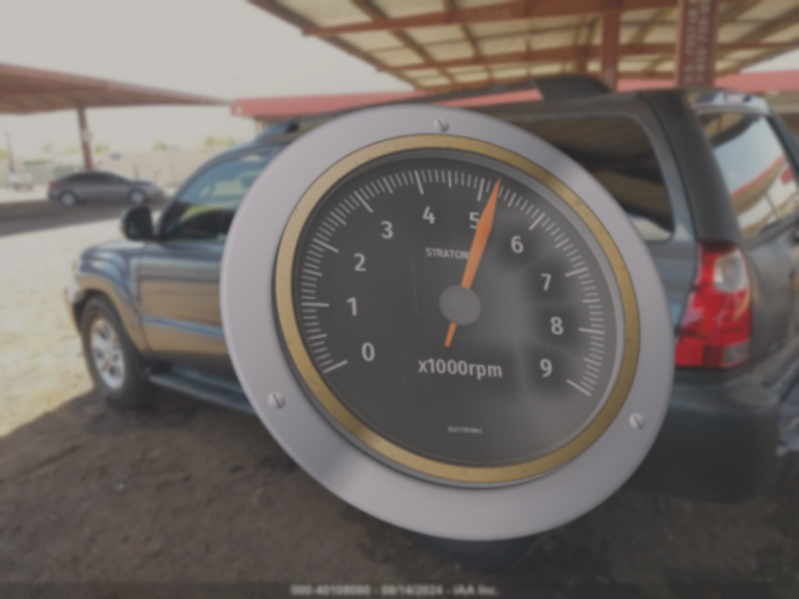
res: {"value": 5200, "unit": "rpm"}
